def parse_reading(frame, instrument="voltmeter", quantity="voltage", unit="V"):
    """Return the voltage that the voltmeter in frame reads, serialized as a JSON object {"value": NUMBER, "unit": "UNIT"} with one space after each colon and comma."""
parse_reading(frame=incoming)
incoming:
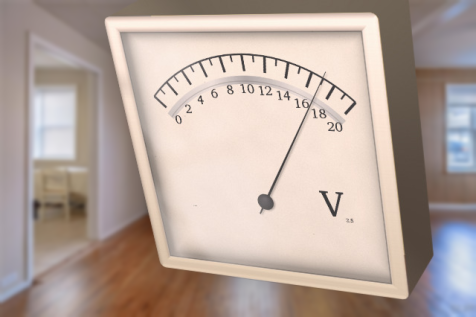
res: {"value": 17, "unit": "V"}
